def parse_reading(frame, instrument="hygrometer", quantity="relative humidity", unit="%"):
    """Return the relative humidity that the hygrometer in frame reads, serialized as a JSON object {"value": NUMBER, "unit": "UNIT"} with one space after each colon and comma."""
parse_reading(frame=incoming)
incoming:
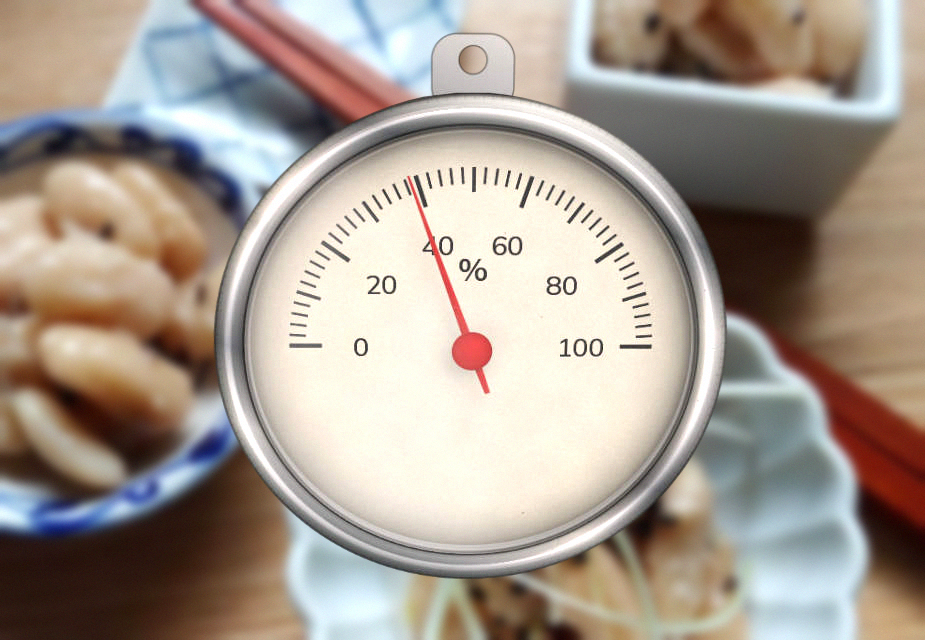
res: {"value": 39, "unit": "%"}
